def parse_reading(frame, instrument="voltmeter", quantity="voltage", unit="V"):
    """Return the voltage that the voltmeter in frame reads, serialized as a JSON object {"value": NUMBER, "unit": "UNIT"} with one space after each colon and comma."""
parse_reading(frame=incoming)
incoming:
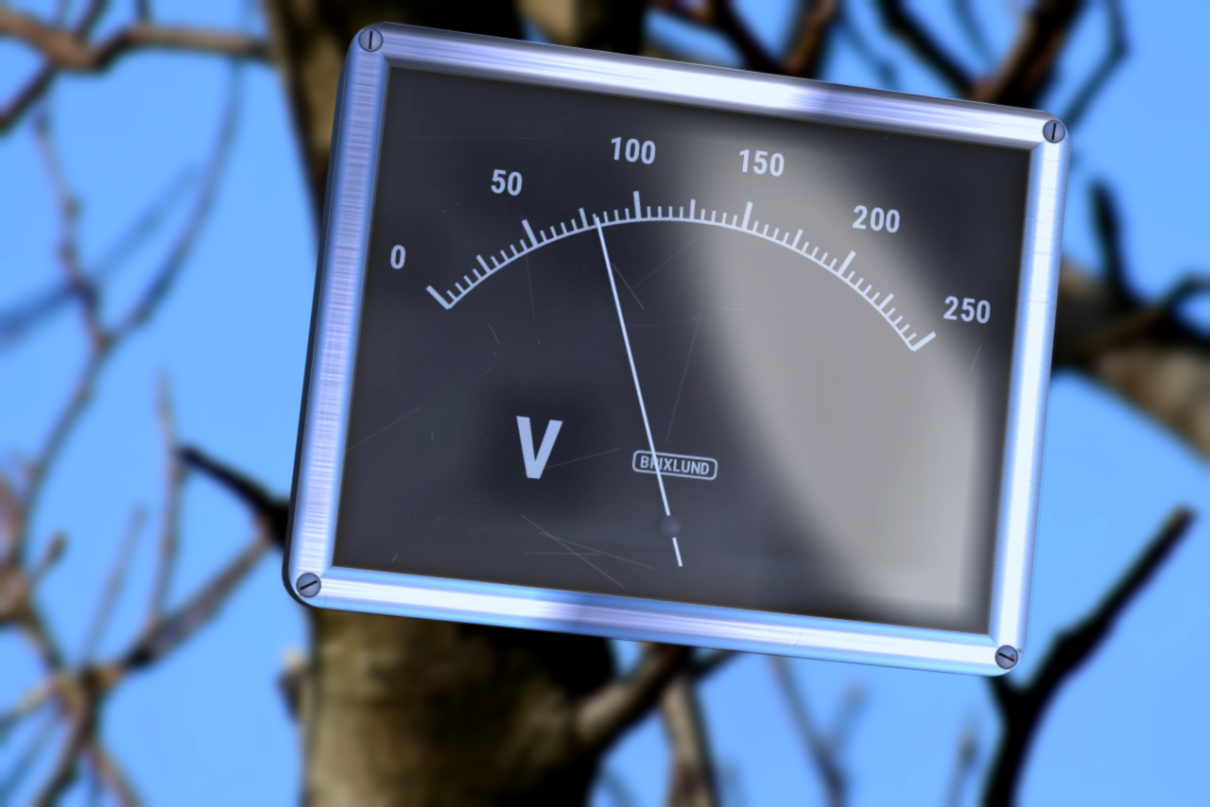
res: {"value": 80, "unit": "V"}
